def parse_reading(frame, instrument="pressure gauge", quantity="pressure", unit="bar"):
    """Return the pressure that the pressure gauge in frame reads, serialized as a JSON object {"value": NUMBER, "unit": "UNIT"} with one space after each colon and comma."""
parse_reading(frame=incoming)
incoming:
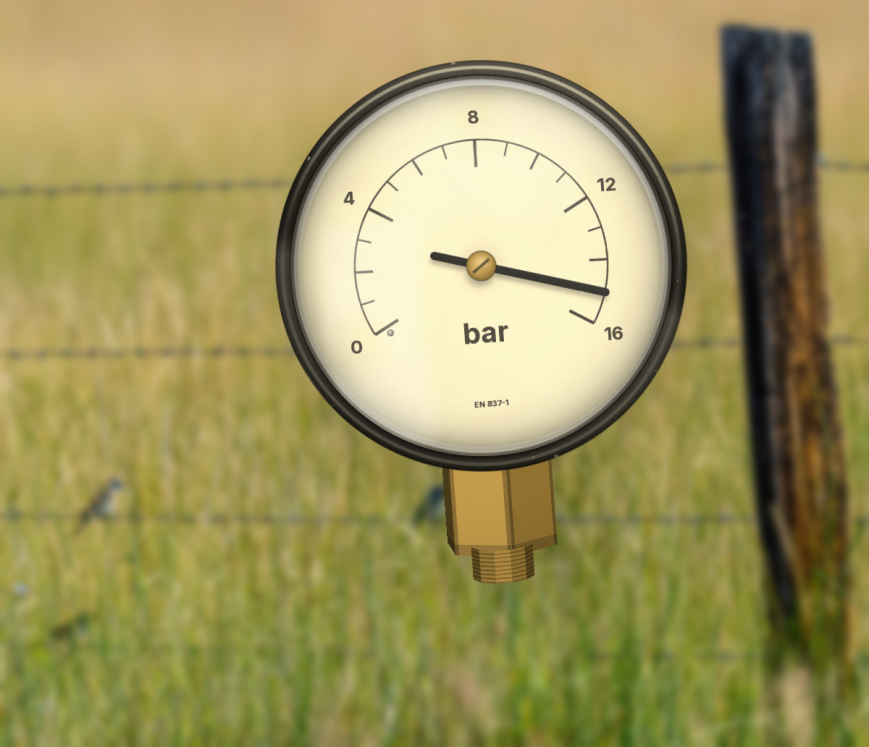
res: {"value": 15, "unit": "bar"}
